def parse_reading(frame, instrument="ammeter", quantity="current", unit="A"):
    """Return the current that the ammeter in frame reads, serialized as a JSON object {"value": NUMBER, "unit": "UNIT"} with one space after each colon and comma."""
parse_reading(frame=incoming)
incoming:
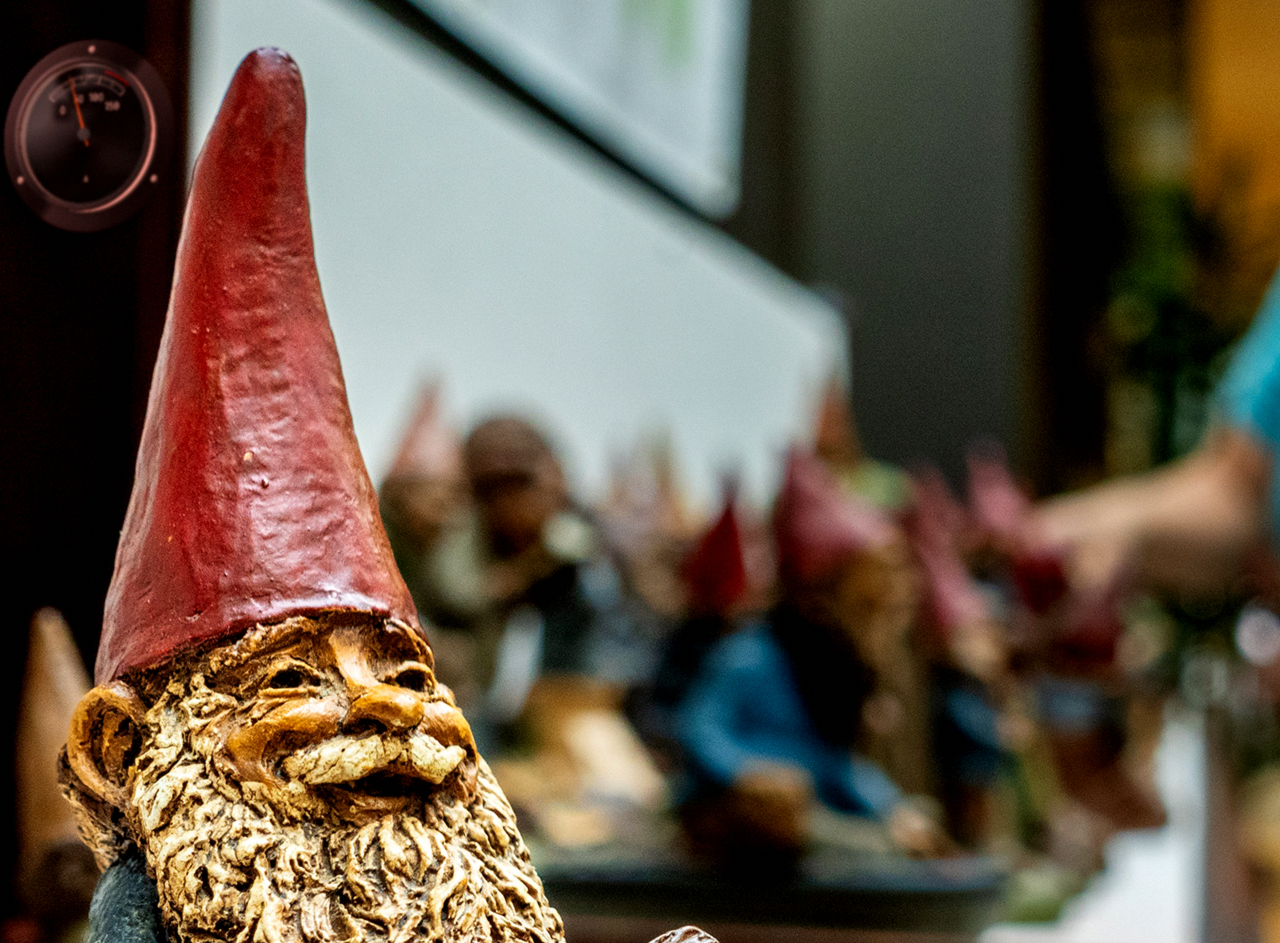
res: {"value": 50, "unit": "A"}
